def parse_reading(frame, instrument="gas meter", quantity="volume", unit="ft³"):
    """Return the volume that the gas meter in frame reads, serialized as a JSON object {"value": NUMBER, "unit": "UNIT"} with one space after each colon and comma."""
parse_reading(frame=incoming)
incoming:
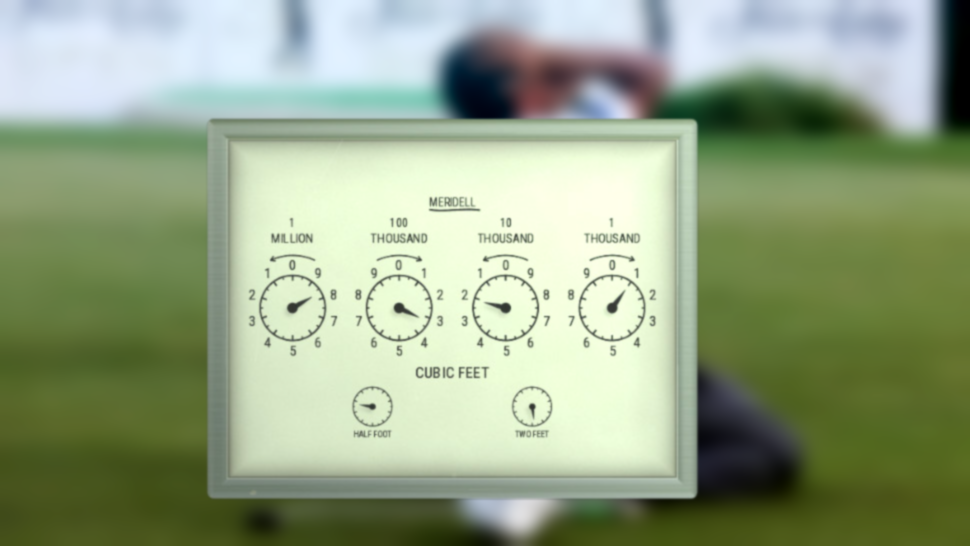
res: {"value": 832100, "unit": "ft³"}
